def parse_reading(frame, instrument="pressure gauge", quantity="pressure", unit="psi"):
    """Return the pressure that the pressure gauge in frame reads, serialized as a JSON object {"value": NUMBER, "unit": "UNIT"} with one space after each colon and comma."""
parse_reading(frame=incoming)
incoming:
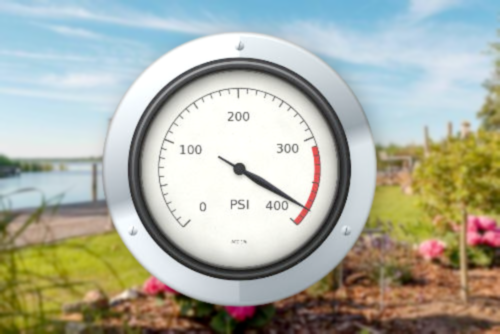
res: {"value": 380, "unit": "psi"}
